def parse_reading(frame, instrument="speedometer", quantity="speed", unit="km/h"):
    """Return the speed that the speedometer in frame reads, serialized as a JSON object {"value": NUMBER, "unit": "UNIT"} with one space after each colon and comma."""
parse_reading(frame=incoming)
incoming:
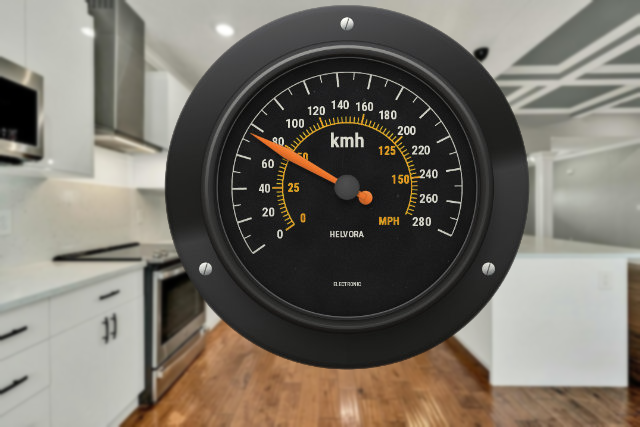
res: {"value": 75, "unit": "km/h"}
